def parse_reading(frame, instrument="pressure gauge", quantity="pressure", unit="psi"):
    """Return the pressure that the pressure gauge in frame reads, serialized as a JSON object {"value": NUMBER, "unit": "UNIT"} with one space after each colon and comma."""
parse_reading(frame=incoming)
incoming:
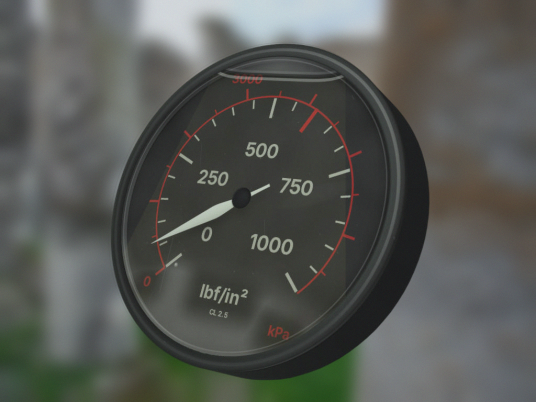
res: {"value": 50, "unit": "psi"}
